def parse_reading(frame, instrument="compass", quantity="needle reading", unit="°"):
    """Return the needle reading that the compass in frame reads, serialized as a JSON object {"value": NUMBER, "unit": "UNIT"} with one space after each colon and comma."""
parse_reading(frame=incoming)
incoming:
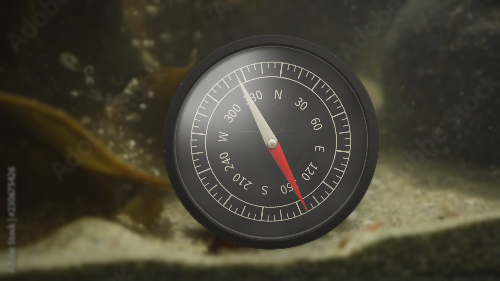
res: {"value": 145, "unit": "°"}
